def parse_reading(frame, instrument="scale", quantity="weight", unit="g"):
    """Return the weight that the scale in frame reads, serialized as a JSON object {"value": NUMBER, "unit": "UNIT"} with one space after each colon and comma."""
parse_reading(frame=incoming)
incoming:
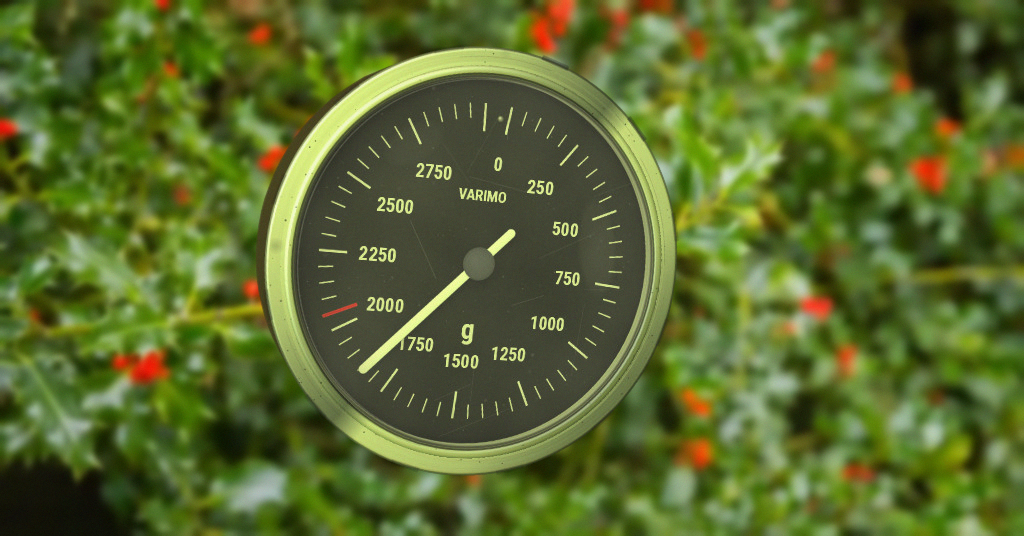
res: {"value": 1850, "unit": "g"}
